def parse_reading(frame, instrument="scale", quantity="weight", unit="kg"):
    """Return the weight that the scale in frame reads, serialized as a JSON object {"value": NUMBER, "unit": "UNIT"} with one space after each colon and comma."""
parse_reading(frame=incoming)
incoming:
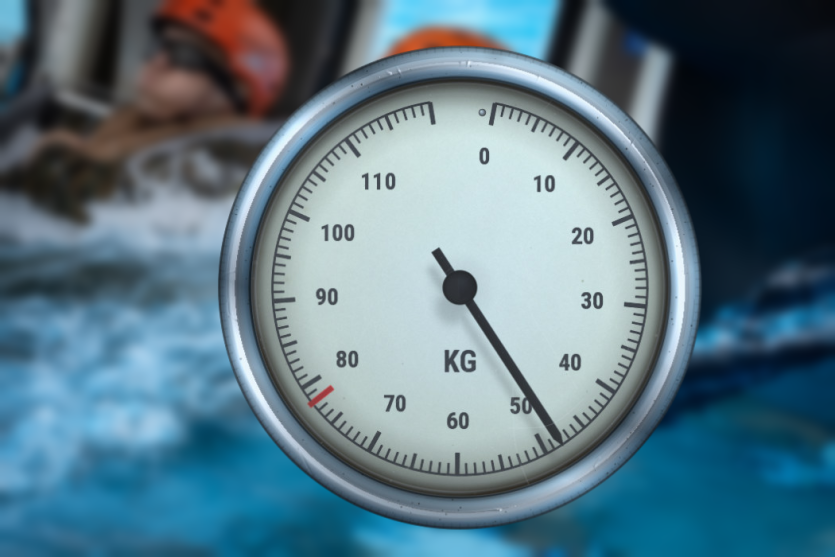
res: {"value": 48, "unit": "kg"}
